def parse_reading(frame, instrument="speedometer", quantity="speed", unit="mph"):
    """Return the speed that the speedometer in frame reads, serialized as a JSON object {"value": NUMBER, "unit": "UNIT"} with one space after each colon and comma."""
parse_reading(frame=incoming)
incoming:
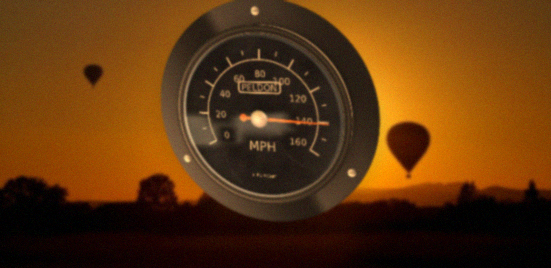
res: {"value": 140, "unit": "mph"}
